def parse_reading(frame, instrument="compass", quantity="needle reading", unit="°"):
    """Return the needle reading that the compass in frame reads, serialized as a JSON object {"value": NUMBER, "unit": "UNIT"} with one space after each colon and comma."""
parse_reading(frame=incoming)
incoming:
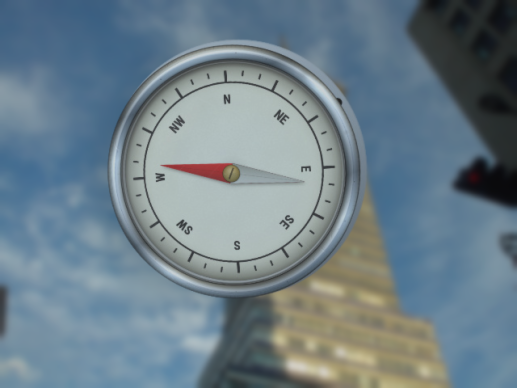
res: {"value": 280, "unit": "°"}
